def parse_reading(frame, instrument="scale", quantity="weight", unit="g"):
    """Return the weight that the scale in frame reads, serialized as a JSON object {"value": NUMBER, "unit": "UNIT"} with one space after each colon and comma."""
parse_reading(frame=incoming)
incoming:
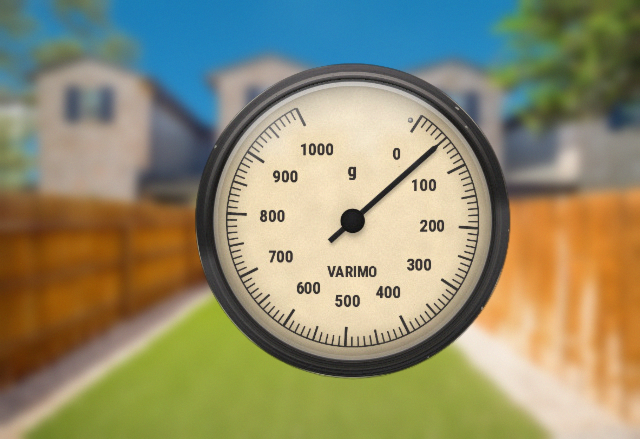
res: {"value": 50, "unit": "g"}
